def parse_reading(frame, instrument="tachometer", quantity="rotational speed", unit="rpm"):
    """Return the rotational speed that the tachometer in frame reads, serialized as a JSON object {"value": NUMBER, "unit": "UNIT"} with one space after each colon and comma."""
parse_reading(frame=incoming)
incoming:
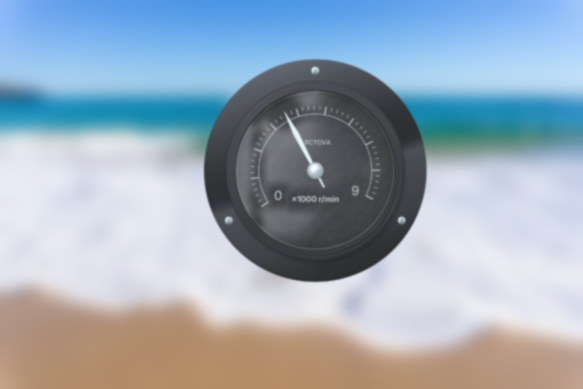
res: {"value": 3600, "unit": "rpm"}
